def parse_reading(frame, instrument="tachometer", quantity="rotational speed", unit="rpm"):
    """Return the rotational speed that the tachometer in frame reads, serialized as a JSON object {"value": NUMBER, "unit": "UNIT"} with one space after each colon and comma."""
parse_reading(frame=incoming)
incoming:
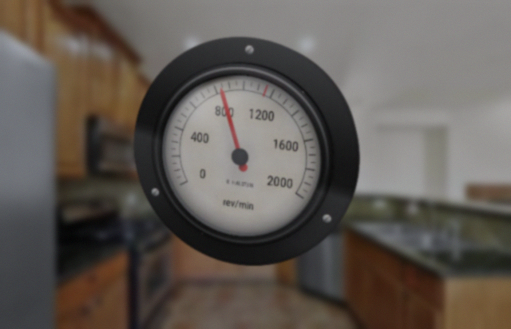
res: {"value": 850, "unit": "rpm"}
